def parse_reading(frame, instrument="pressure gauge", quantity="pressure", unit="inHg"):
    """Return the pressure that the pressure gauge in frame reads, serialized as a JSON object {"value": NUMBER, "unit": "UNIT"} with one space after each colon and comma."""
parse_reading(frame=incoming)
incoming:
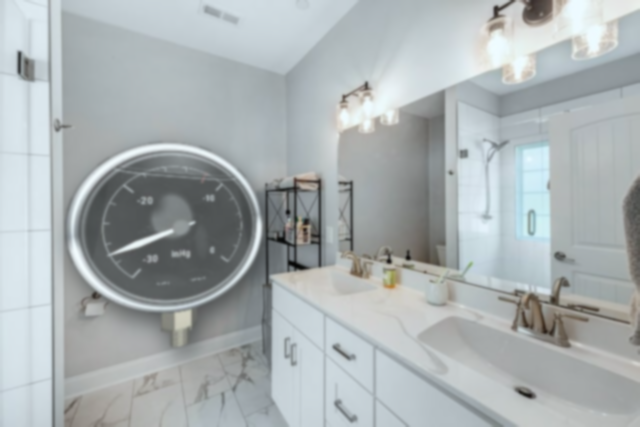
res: {"value": -27, "unit": "inHg"}
